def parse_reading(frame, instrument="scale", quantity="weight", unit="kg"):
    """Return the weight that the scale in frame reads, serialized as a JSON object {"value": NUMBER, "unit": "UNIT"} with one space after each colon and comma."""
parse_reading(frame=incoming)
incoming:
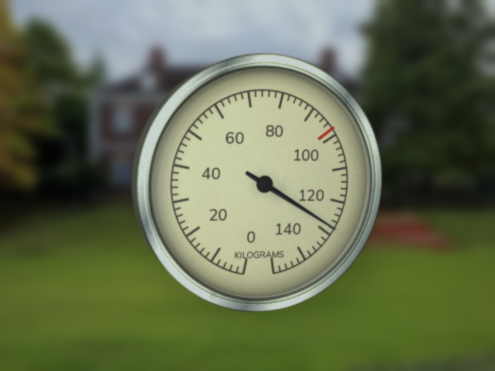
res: {"value": 128, "unit": "kg"}
